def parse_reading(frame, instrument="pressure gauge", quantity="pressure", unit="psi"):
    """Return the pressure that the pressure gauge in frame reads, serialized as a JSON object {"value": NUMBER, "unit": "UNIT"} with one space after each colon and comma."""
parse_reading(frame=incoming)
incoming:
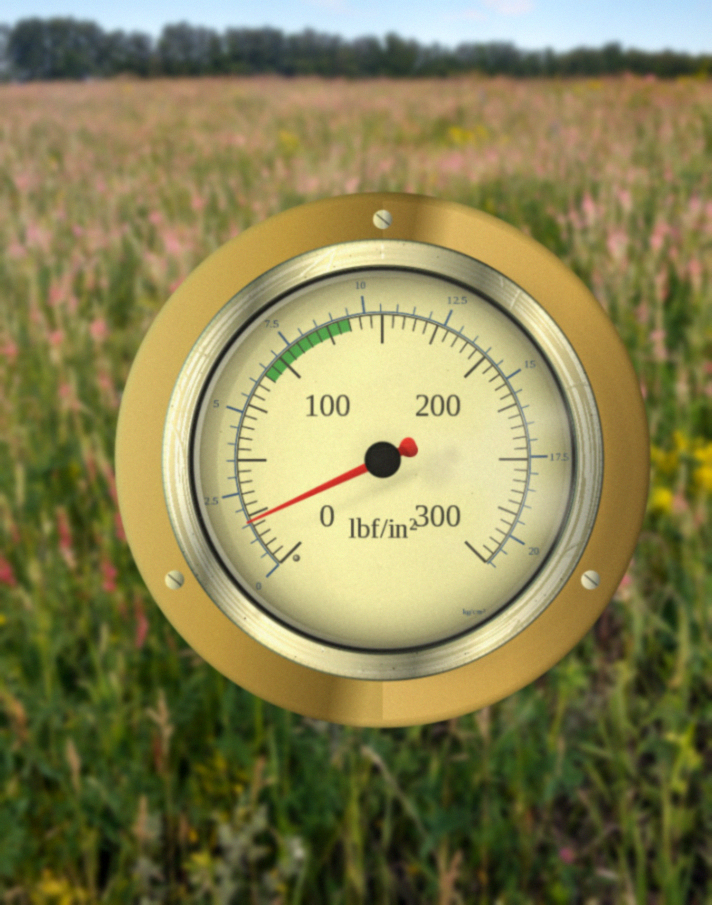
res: {"value": 22.5, "unit": "psi"}
